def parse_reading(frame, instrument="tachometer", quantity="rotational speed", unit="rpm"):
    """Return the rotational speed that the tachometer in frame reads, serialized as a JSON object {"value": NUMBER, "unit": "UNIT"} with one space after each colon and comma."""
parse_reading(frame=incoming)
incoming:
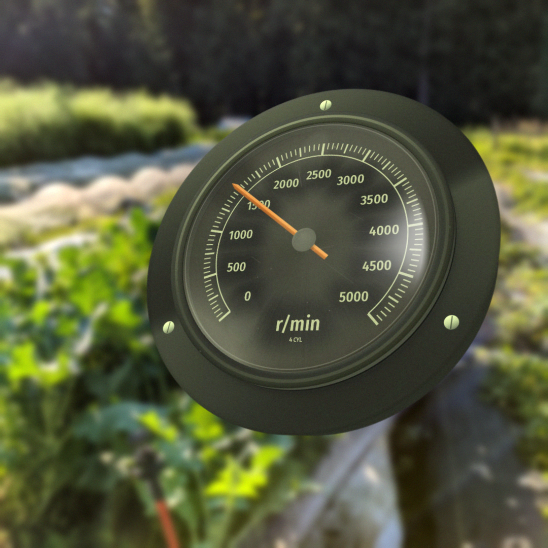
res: {"value": 1500, "unit": "rpm"}
